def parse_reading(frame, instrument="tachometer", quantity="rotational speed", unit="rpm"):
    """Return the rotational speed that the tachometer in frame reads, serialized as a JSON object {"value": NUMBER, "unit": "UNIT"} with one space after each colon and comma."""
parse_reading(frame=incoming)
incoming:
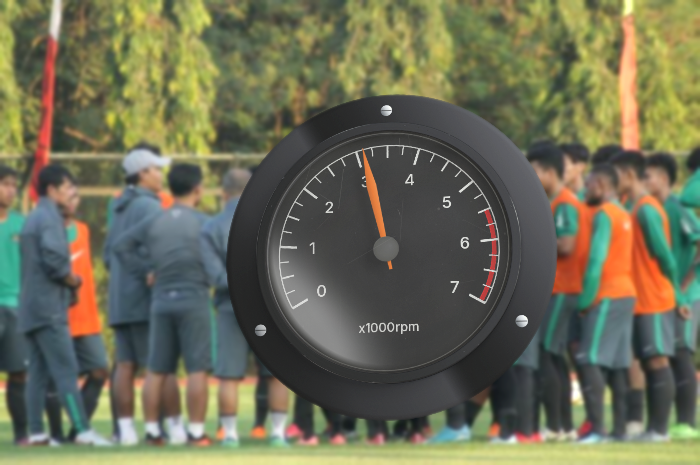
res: {"value": 3125, "unit": "rpm"}
